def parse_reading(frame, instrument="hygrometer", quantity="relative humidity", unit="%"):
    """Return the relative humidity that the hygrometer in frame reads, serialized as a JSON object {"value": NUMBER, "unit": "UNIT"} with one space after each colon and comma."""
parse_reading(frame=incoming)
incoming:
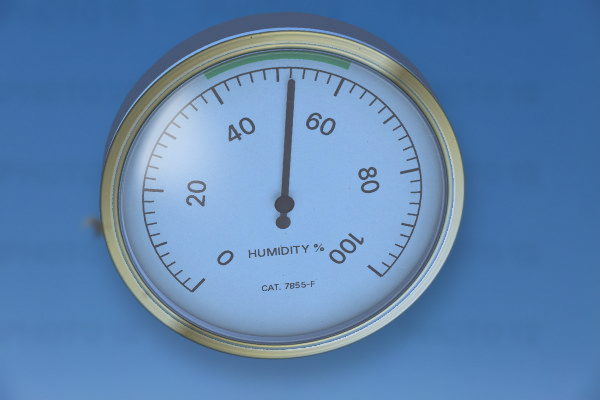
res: {"value": 52, "unit": "%"}
